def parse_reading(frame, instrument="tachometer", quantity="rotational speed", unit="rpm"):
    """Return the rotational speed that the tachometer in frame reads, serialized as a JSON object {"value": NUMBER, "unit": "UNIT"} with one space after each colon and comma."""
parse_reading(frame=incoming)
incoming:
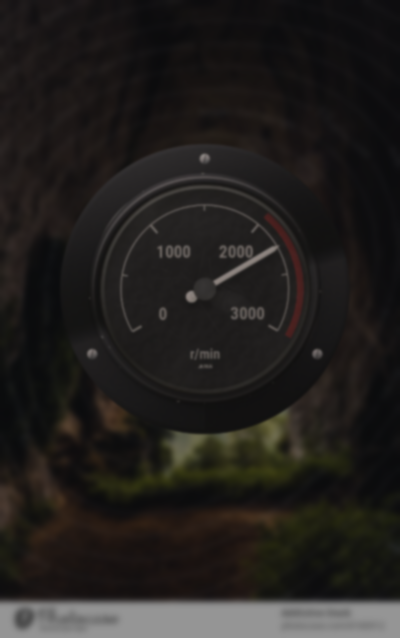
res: {"value": 2250, "unit": "rpm"}
